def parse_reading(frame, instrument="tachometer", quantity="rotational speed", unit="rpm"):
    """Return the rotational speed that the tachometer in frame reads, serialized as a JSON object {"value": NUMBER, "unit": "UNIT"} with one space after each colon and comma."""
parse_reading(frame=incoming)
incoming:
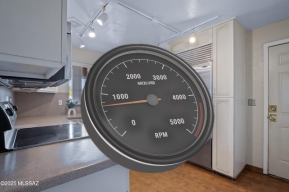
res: {"value": 700, "unit": "rpm"}
